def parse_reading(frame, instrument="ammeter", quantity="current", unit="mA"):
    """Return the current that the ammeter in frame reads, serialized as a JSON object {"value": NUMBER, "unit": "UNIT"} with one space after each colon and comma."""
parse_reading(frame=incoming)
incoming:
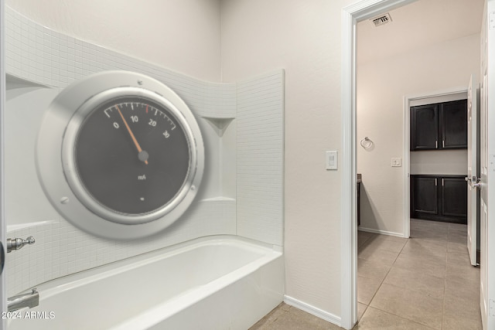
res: {"value": 4, "unit": "mA"}
